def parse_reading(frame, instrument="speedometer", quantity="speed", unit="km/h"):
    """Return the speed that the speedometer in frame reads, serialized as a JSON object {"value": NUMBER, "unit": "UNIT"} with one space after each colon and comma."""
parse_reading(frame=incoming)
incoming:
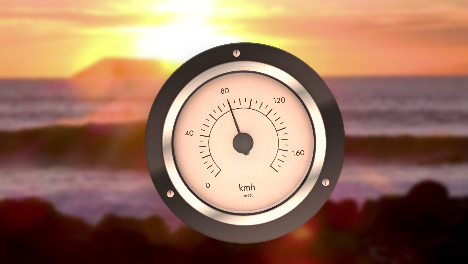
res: {"value": 80, "unit": "km/h"}
